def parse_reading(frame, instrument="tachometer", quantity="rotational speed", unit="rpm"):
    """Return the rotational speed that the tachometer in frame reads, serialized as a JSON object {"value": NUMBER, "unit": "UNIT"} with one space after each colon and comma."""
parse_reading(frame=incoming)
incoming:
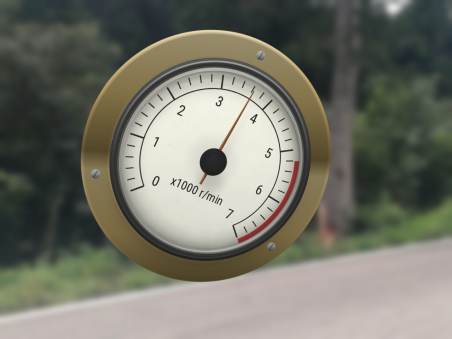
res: {"value": 3600, "unit": "rpm"}
